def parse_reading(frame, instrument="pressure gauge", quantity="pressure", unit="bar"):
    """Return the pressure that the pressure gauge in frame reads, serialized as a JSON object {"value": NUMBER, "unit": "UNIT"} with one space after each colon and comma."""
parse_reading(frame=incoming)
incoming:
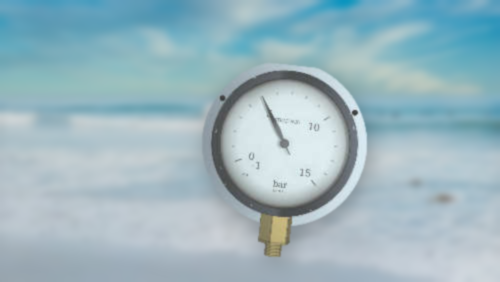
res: {"value": 5, "unit": "bar"}
